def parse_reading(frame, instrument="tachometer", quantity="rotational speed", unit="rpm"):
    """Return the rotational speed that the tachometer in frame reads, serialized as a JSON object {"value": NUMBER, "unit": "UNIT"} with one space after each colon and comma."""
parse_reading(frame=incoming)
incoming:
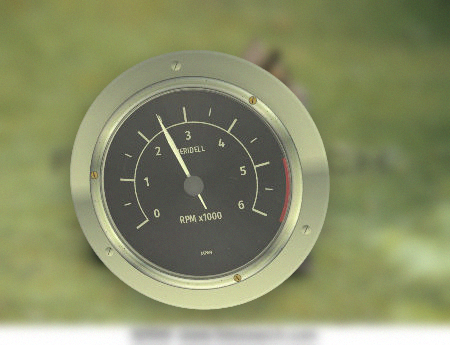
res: {"value": 2500, "unit": "rpm"}
